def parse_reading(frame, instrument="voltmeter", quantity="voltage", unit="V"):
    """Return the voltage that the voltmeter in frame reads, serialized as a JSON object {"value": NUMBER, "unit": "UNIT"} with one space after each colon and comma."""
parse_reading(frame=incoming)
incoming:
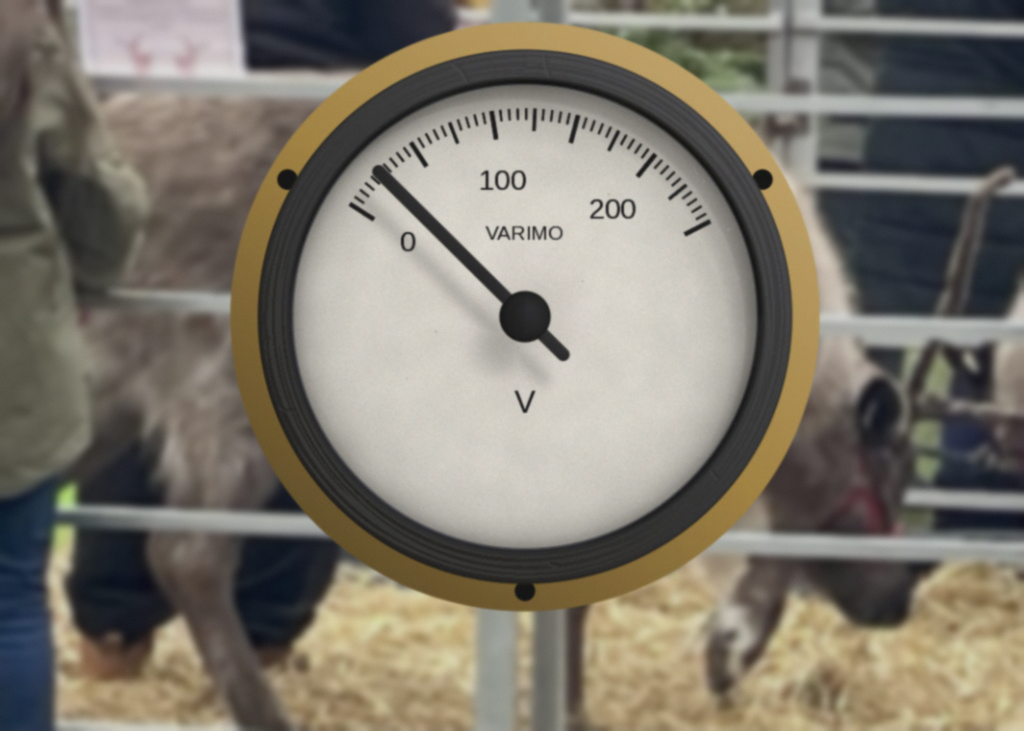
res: {"value": 25, "unit": "V"}
